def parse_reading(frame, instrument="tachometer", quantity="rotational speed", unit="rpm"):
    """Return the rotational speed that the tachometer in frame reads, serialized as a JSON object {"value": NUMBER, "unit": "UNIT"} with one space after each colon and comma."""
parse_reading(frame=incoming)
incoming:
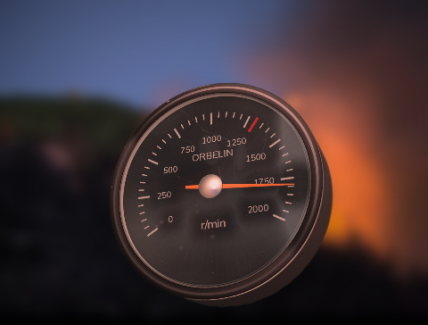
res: {"value": 1800, "unit": "rpm"}
